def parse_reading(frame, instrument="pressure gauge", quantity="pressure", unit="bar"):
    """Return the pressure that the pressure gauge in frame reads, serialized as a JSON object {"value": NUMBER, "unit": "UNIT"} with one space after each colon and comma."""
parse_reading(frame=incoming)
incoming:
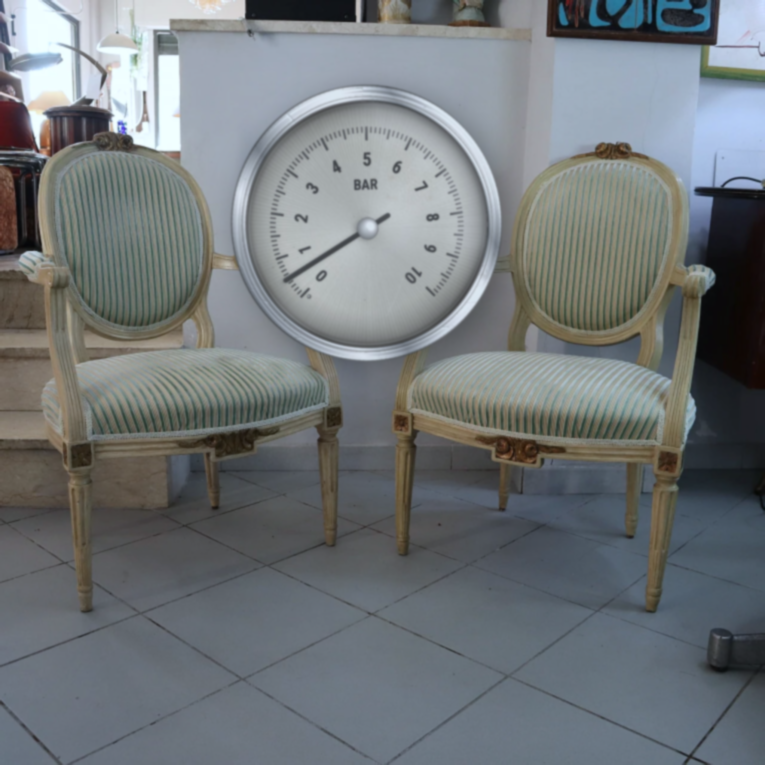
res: {"value": 0.5, "unit": "bar"}
